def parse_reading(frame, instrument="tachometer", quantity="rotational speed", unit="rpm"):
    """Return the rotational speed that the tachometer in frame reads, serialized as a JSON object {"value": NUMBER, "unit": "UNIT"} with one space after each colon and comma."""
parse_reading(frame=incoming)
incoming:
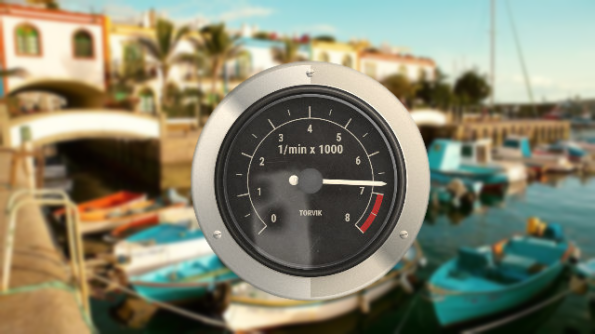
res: {"value": 6750, "unit": "rpm"}
